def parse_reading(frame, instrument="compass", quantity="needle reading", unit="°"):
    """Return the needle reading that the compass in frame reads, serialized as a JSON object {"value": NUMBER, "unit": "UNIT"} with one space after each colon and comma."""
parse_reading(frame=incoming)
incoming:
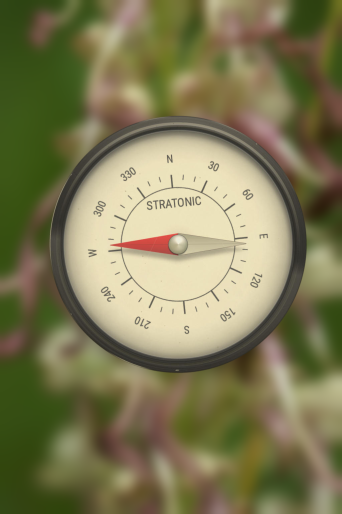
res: {"value": 275, "unit": "°"}
